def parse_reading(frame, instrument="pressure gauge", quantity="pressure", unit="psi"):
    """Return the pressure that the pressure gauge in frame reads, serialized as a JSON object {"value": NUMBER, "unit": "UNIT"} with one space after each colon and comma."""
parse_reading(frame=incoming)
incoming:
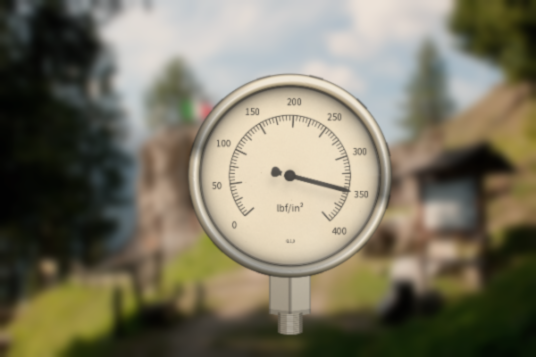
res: {"value": 350, "unit": "psi"}
